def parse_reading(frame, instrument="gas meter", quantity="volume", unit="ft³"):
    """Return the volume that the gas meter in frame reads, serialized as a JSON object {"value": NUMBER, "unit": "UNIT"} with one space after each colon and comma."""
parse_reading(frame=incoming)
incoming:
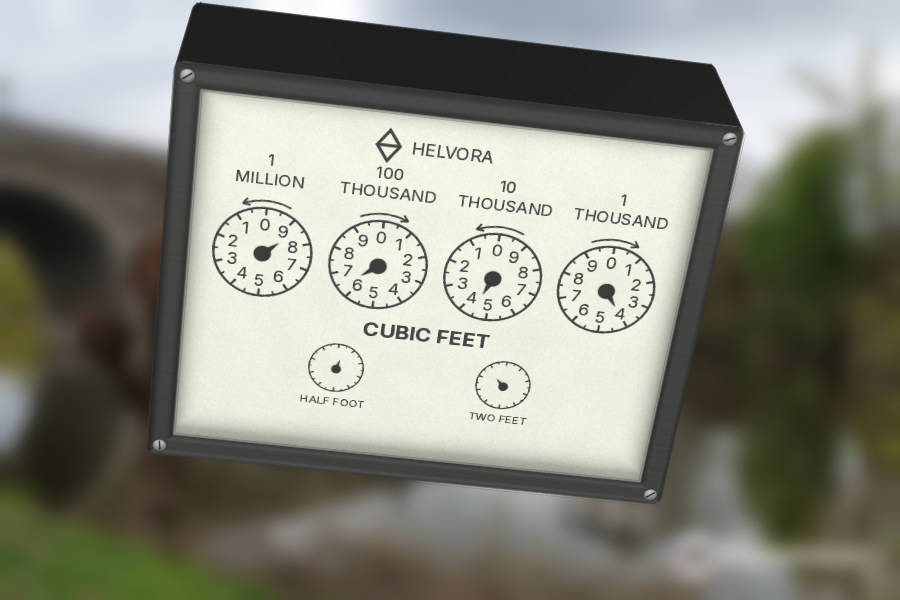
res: {"value": 864400, "unit": "ft³"}
